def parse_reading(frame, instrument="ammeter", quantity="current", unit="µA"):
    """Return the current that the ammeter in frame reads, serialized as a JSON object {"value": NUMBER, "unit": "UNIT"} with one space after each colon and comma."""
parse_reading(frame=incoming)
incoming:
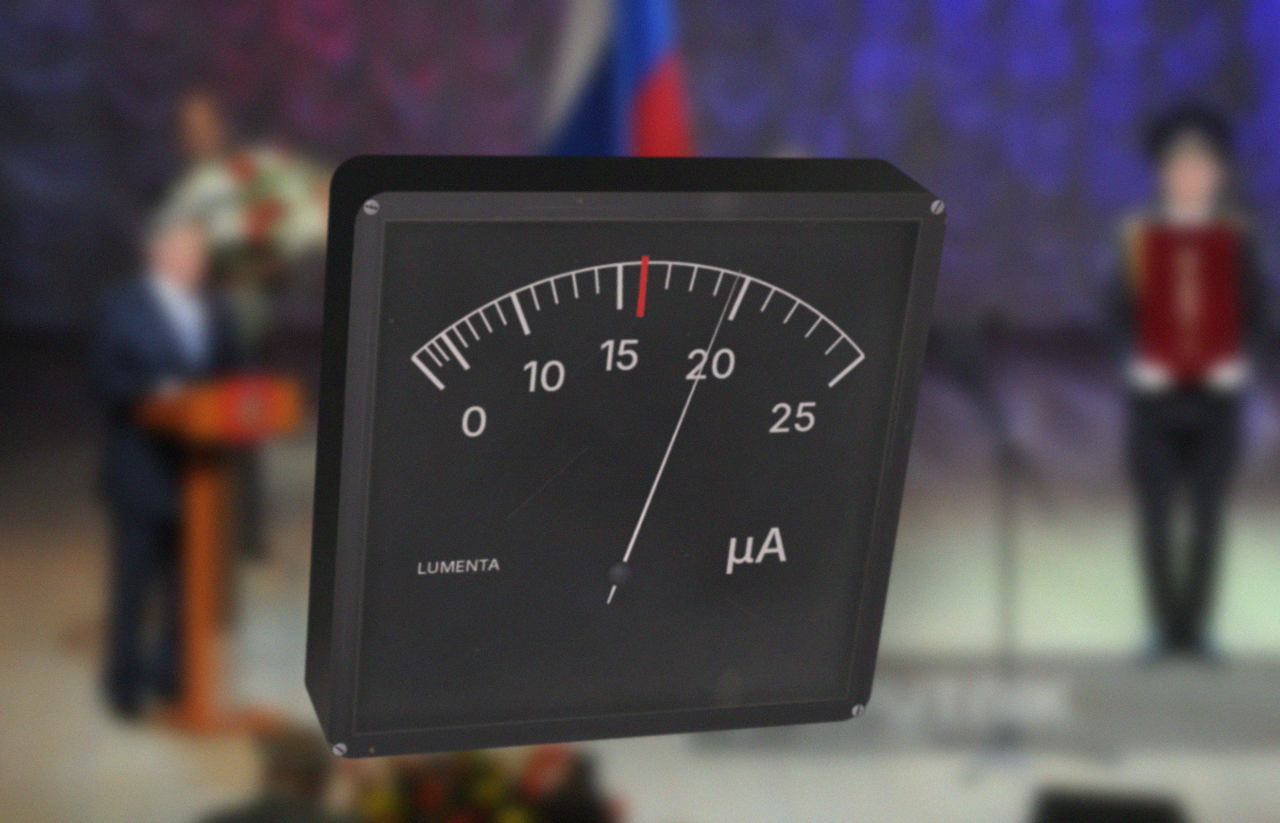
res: {"value": 19.5, "unit": "µA"}
